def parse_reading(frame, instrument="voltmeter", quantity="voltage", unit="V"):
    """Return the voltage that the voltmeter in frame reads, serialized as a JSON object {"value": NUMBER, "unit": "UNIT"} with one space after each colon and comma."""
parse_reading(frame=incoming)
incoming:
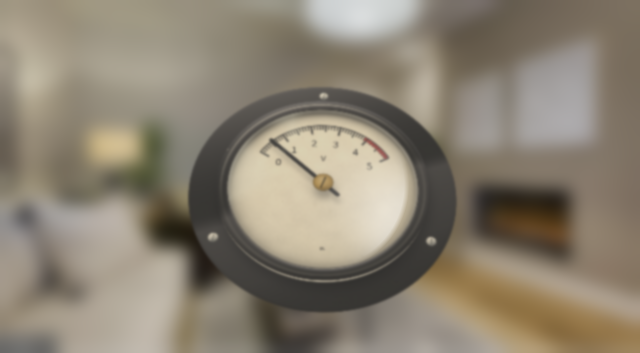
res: {"value": 0.5, "unit": "V"}
